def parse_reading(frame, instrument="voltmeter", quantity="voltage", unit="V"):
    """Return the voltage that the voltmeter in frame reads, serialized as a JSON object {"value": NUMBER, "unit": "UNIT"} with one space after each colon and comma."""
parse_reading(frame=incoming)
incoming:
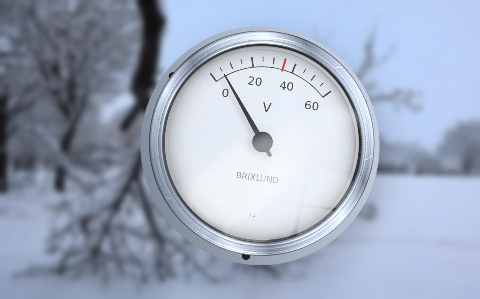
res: {"value": 5, "unit": "V"}
